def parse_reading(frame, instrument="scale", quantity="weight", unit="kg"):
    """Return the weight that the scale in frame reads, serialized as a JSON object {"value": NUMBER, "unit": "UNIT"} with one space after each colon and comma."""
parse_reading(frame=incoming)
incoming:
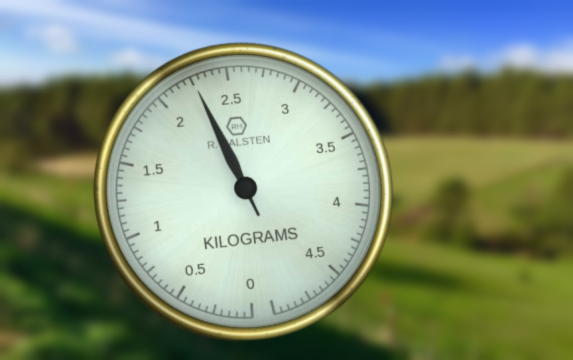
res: {"value": 2.25, "unit": "kg"}
